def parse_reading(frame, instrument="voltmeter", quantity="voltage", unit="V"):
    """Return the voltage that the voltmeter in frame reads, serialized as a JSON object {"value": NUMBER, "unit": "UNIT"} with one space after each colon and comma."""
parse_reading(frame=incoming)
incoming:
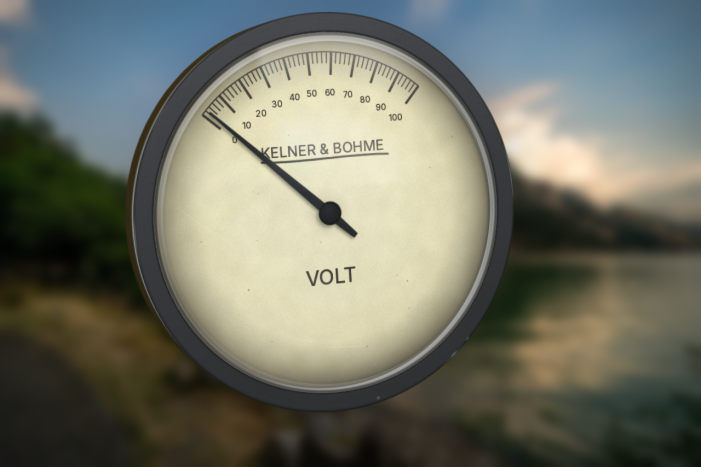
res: {"value": 2, "unit": "V"}
